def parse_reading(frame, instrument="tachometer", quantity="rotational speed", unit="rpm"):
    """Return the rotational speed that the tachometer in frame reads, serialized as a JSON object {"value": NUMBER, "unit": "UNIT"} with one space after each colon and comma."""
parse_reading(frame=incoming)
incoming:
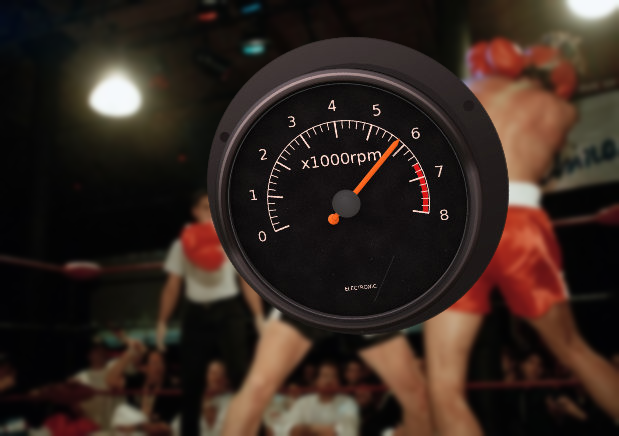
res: {"value": 5800, "unit": "rpm"}
